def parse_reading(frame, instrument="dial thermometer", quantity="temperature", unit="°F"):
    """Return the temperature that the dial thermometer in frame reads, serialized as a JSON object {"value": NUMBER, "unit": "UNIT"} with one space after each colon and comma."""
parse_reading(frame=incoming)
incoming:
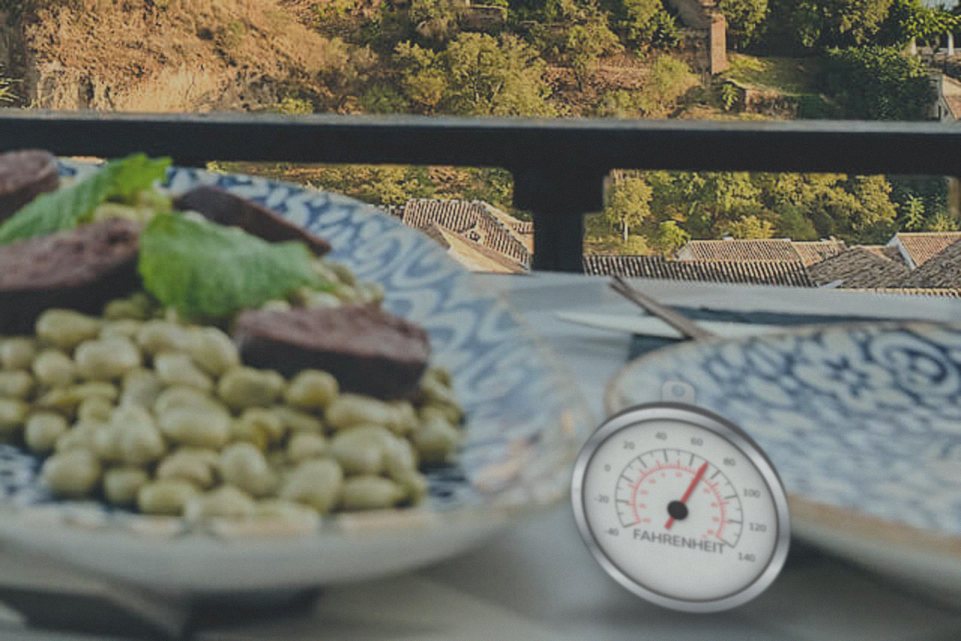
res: {"value": 70, "unit": "°F"}
